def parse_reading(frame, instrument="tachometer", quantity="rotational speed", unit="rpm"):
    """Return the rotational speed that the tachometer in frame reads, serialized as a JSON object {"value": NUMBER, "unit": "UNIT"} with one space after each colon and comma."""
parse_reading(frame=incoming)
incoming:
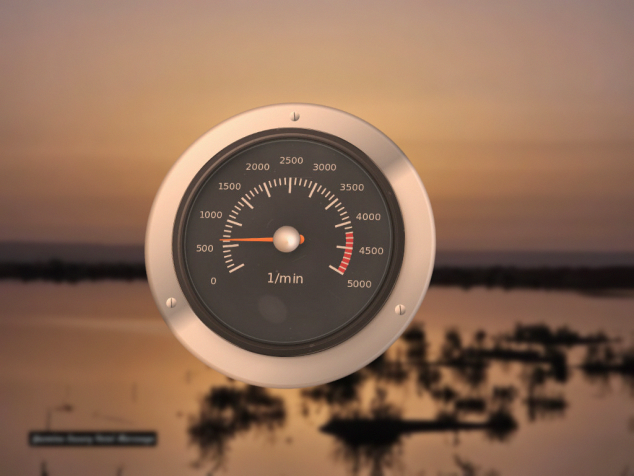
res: {"value": 600, "unit": "rpm"}
